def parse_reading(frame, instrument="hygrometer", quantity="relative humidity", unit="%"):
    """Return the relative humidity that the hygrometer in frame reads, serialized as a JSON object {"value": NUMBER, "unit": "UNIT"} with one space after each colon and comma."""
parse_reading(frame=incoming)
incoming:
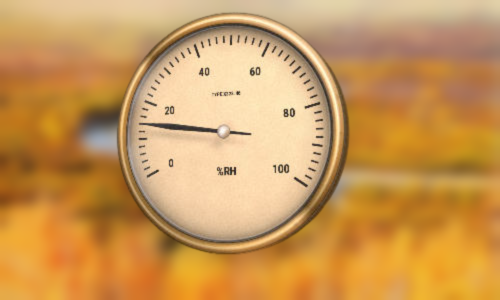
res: {"value": 14, "unit": "%"}
